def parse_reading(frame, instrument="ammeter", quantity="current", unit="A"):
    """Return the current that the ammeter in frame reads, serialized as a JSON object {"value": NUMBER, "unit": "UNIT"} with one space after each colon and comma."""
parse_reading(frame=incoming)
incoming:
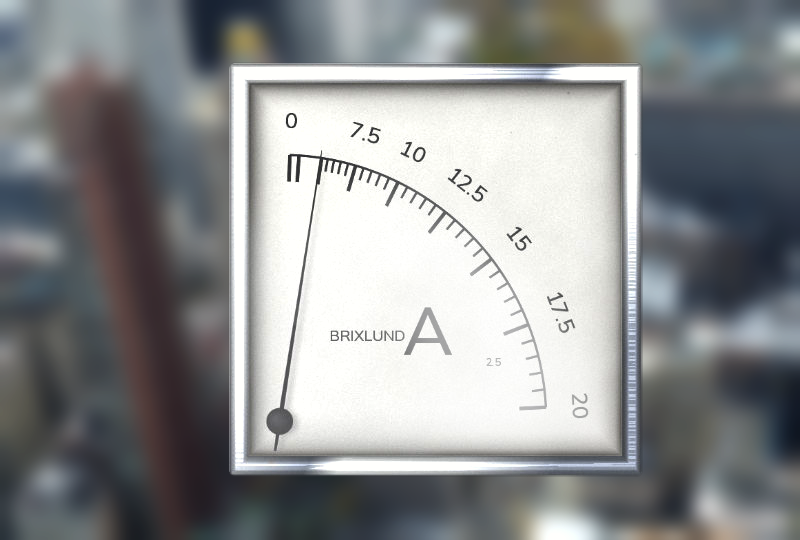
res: {"value": 5, "unit": "A"}
